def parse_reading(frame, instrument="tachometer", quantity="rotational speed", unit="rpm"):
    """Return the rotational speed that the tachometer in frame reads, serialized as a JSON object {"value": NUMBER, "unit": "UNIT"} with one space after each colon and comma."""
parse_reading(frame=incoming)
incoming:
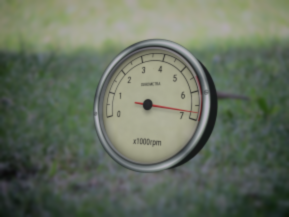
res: {"value": 6750, "unit": "rpm"}
